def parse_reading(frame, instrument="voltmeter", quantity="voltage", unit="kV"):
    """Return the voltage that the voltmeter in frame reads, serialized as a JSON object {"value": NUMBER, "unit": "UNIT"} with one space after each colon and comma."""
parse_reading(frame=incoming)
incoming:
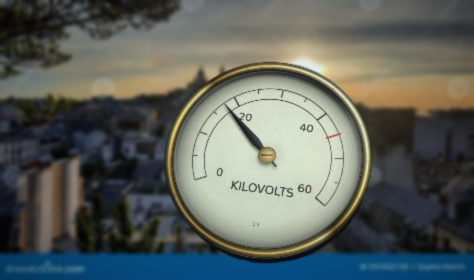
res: {"value": 17.5, "unit": "kV"}
